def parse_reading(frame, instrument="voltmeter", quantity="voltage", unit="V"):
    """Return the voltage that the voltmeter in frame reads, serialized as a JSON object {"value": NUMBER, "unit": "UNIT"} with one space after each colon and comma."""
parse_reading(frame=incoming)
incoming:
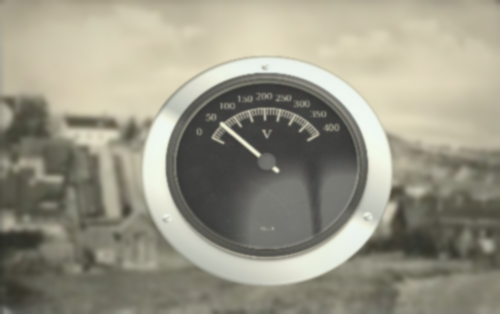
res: {"value": 50, "unit": "V"}
